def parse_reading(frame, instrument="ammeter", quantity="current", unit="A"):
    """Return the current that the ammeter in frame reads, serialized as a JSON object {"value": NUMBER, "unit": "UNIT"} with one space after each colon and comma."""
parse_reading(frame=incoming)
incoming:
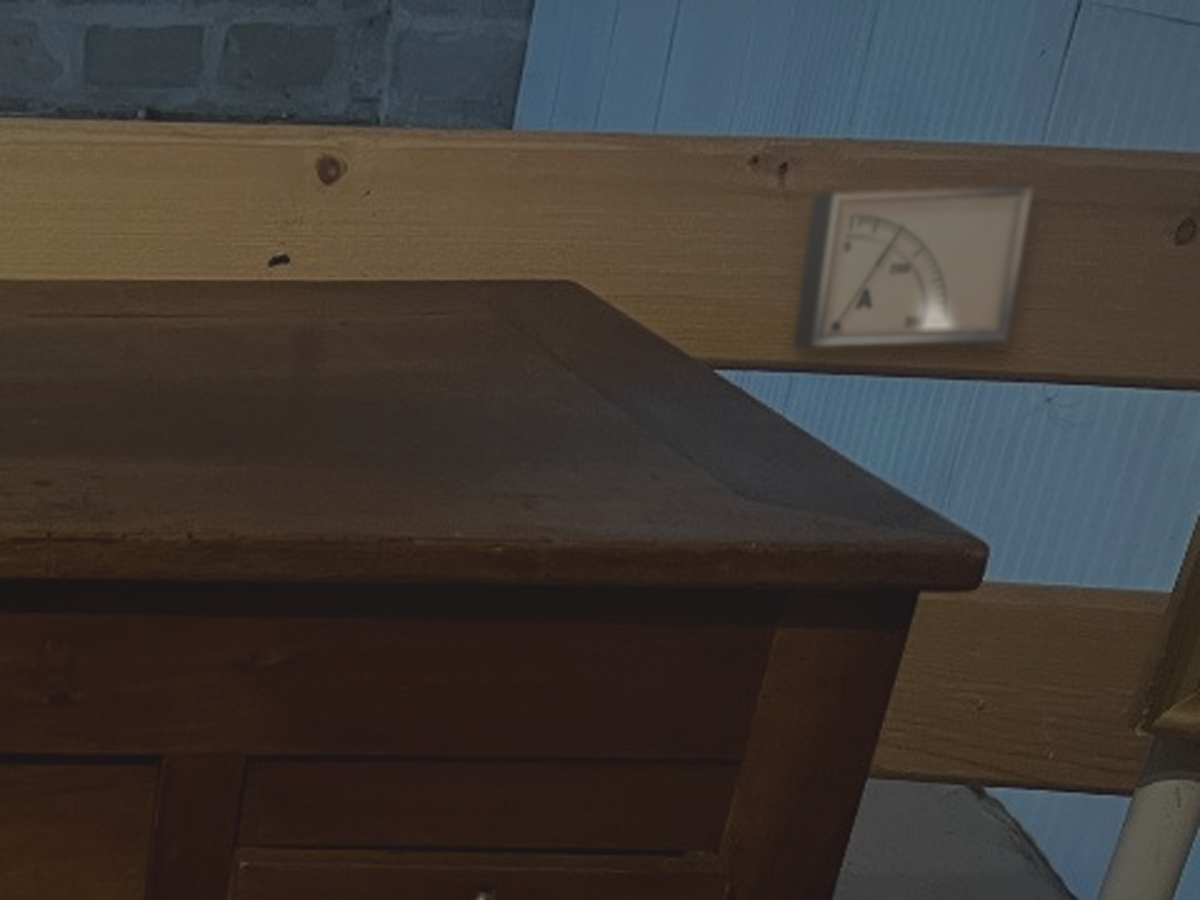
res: {"value": 150, "unit": "A"}
